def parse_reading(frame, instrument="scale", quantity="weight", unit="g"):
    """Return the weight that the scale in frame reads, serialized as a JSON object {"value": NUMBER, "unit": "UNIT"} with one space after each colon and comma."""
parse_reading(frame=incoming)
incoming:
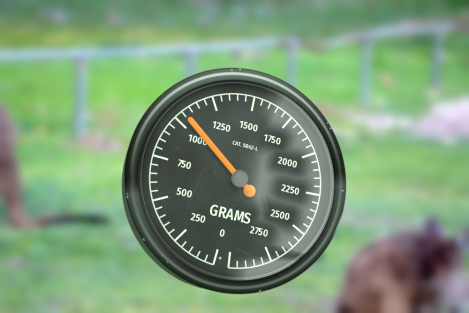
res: {"value": 1050, "unit": "g"}
